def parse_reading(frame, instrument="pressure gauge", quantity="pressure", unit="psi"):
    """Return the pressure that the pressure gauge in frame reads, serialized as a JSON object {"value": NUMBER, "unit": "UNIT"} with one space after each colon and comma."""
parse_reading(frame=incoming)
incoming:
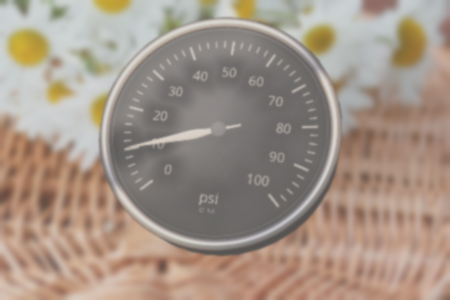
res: {"value": 10, "unit": "psi"}
